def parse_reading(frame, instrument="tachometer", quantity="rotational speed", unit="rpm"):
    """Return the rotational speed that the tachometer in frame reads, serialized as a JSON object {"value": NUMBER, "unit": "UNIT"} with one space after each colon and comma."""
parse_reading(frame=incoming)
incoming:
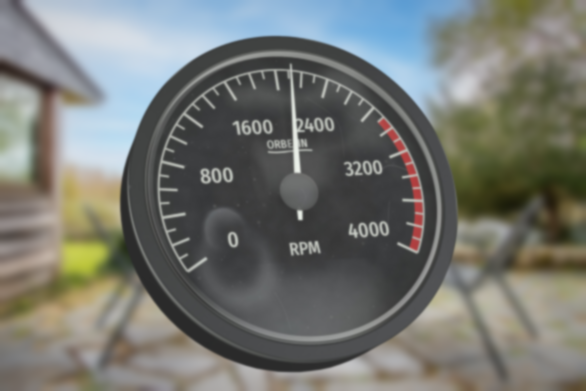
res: {"value": 2100, "unit": "rpm"}
